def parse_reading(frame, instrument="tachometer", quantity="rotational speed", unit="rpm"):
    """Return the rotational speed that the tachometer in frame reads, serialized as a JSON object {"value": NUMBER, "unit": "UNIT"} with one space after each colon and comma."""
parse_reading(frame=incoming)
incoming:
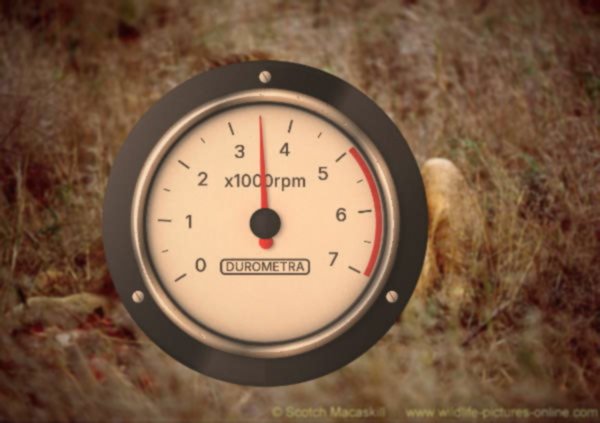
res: {"value": 3500, "unit": "rpm"}
